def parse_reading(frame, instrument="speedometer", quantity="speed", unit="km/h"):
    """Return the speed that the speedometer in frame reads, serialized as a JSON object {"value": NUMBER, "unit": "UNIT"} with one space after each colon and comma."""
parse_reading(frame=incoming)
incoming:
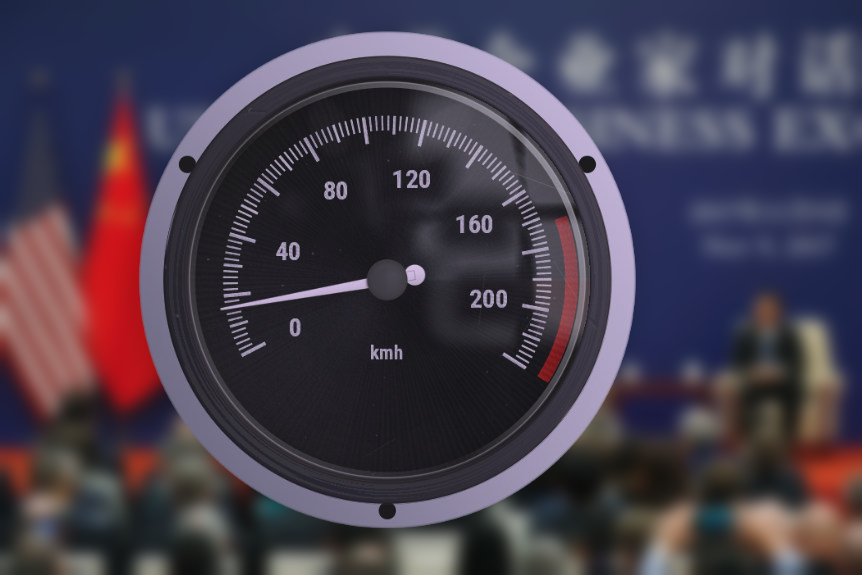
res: {"value": 16, "unit": "km/h"}
